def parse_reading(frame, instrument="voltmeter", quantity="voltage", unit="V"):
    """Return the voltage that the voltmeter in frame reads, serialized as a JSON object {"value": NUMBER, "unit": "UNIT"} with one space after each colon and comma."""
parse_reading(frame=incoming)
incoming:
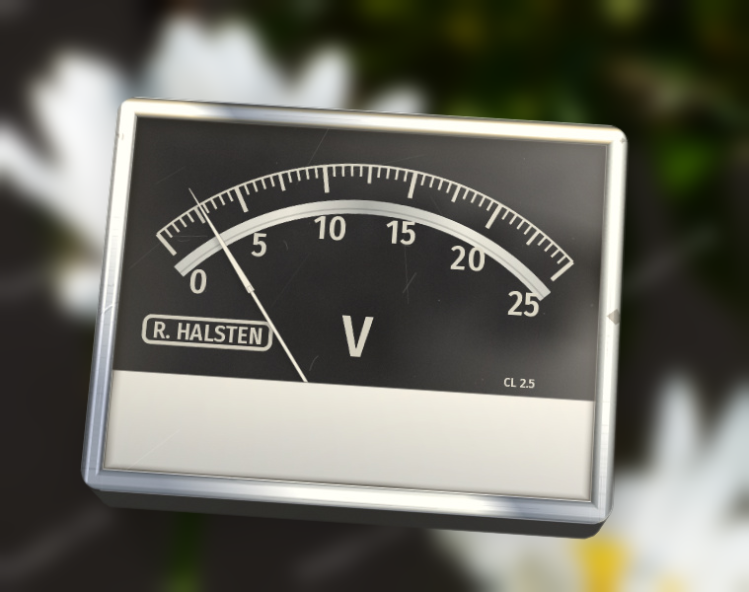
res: {"value": 2.75, "unit": "V"}
